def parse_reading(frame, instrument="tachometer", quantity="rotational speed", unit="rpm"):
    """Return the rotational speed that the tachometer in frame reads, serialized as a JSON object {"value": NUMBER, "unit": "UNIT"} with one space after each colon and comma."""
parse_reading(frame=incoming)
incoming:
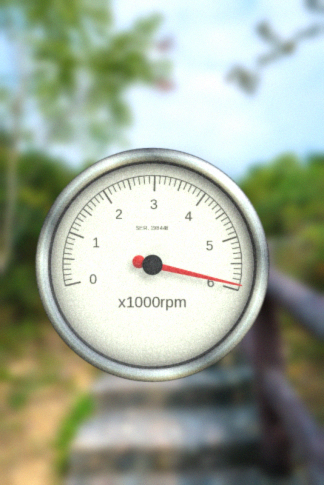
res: {"value": 5900, "unit": "rpm"}
